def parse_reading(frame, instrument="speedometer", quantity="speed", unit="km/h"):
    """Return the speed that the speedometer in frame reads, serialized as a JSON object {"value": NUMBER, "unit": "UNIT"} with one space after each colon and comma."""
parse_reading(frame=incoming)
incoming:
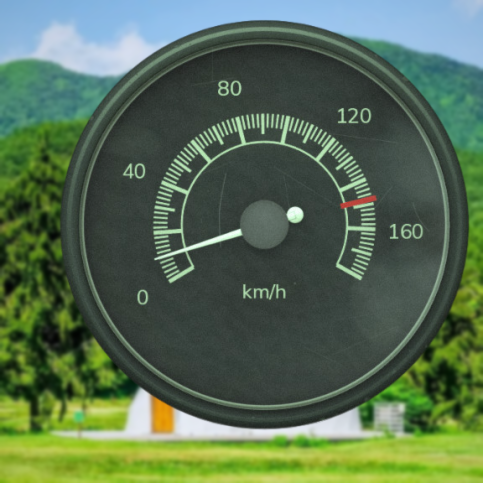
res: {"value": 10, "unit": "km/h"}
